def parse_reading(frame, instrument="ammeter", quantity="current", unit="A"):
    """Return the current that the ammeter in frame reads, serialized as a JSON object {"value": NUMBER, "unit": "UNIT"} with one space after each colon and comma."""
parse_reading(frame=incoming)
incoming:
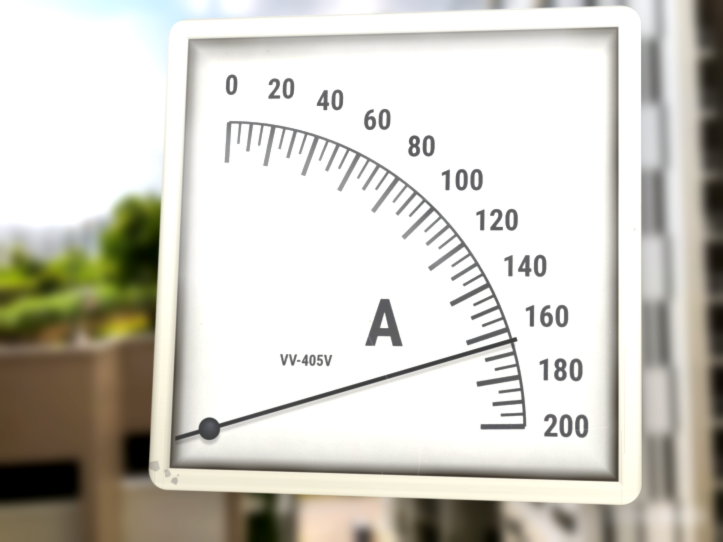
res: {"value": 165, "unit": "A"}
